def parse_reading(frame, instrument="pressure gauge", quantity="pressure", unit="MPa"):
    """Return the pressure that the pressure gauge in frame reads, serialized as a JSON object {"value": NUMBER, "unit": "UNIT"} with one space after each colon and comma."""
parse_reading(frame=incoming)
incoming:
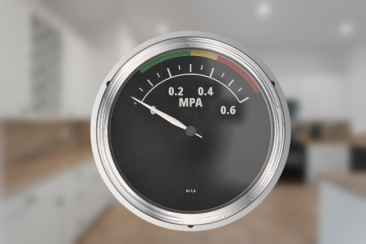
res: {"value": 0, "unit": "MPa"}
